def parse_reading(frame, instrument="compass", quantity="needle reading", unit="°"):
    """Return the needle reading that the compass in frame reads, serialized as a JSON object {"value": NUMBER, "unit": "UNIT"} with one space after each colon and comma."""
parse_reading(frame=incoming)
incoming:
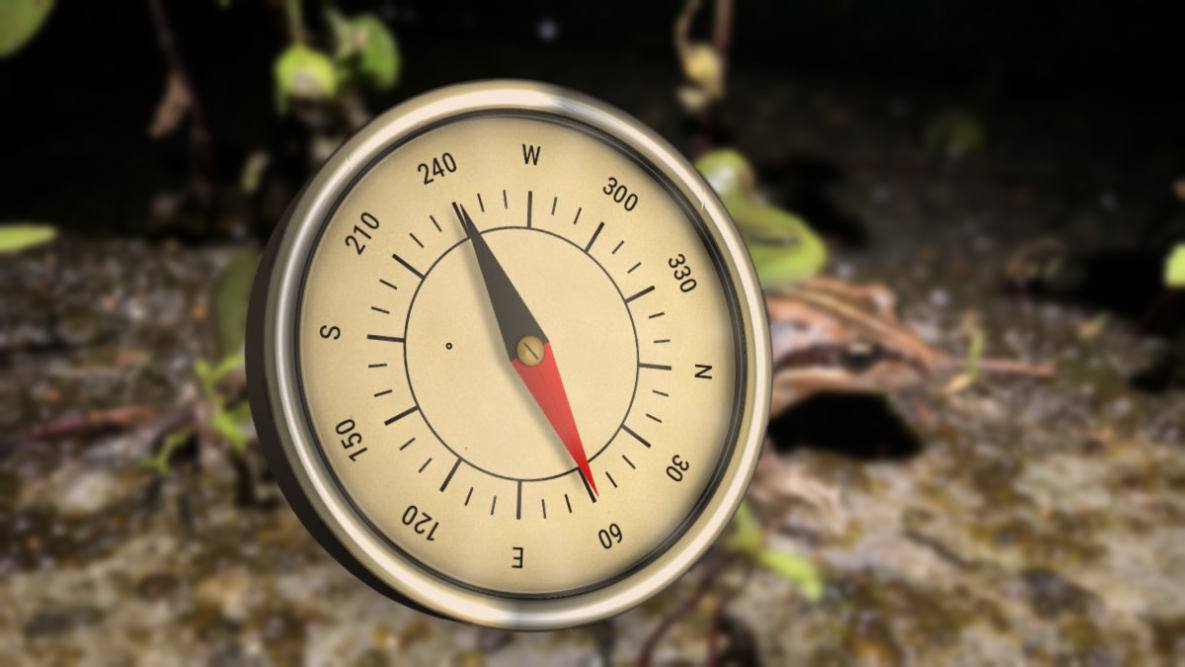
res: {"value": 60, "unit": "°"}
